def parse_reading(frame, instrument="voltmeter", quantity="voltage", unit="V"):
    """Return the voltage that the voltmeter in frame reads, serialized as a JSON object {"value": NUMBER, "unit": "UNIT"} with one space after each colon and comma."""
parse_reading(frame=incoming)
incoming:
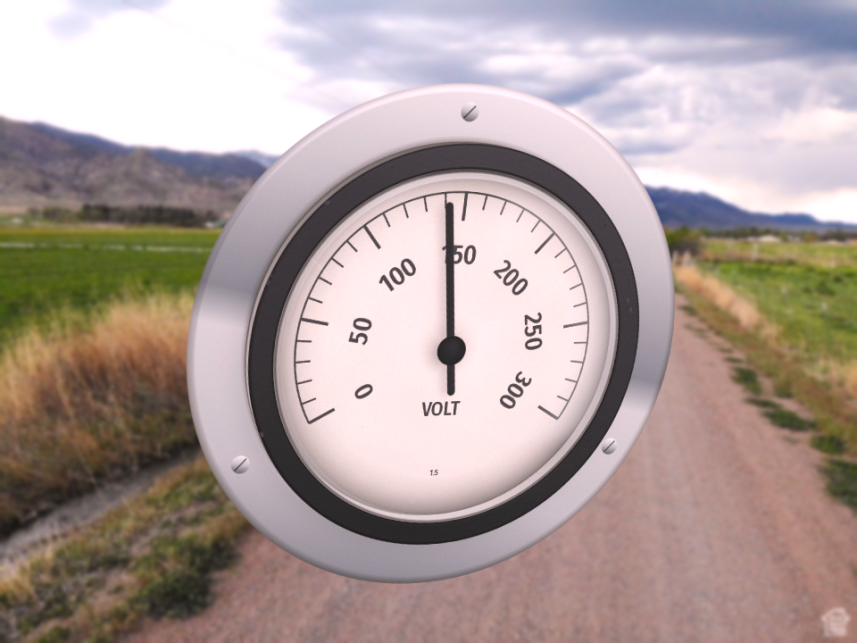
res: {"value": 140, "unit": "V"}
